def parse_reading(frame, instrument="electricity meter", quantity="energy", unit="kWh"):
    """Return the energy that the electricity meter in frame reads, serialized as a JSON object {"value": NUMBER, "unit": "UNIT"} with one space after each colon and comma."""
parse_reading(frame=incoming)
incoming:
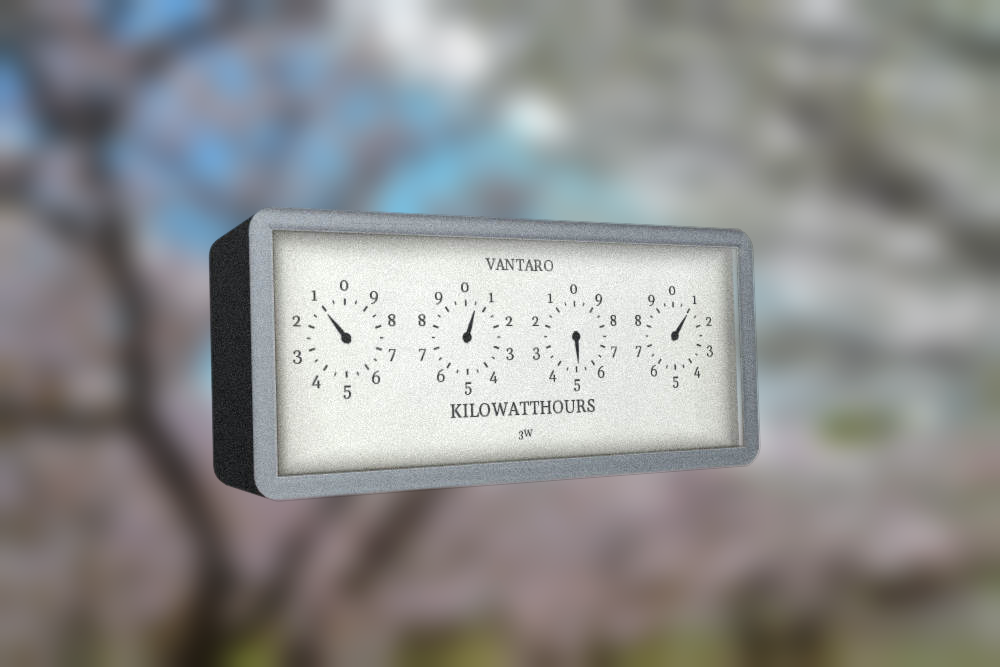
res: {"value": 1051, "unit": "kWh"}
